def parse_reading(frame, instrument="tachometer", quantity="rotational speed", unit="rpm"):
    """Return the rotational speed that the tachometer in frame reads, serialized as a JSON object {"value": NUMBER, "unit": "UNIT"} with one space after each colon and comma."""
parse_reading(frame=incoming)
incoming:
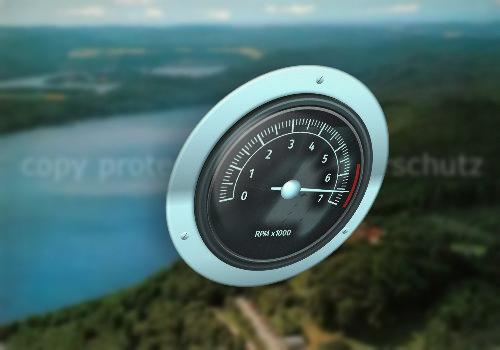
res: {"value": 6500, "unit": "rpm"}
